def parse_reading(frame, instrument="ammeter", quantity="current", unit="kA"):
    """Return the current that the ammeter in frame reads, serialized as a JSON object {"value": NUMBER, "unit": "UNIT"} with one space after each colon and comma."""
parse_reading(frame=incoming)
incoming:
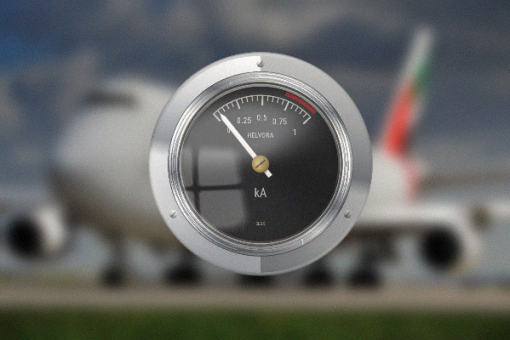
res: {"value": 0.05, "unit": "kA"}
